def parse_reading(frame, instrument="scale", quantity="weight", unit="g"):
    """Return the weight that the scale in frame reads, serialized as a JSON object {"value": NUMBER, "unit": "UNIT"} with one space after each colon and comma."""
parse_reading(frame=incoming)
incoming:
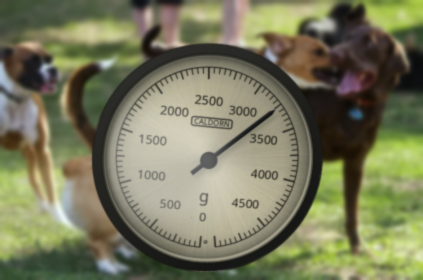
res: {"value": 3250, "unit": "g"}
